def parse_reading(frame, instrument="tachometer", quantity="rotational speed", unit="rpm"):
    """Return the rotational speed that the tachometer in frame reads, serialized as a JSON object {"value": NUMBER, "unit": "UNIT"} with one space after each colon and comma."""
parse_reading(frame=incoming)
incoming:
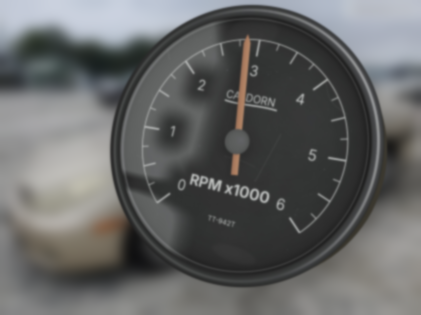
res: {"value": 2875, "unit": "rpm"}
